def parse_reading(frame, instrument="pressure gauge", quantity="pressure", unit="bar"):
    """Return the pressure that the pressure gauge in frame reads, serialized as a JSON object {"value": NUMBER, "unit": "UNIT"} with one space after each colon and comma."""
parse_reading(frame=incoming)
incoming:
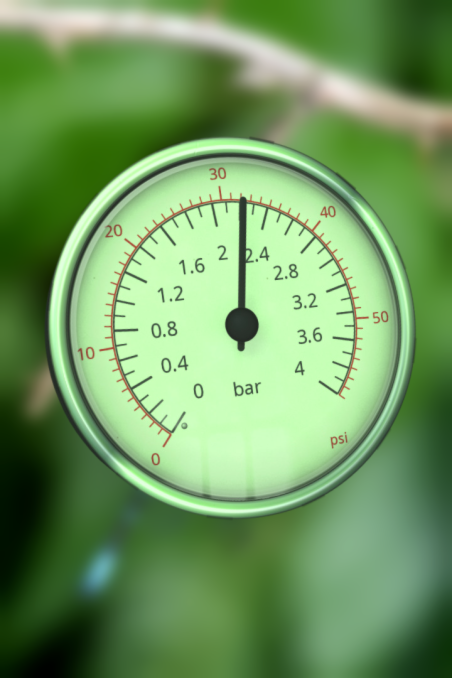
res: {"value": 2.2, "unit": "bar"}
